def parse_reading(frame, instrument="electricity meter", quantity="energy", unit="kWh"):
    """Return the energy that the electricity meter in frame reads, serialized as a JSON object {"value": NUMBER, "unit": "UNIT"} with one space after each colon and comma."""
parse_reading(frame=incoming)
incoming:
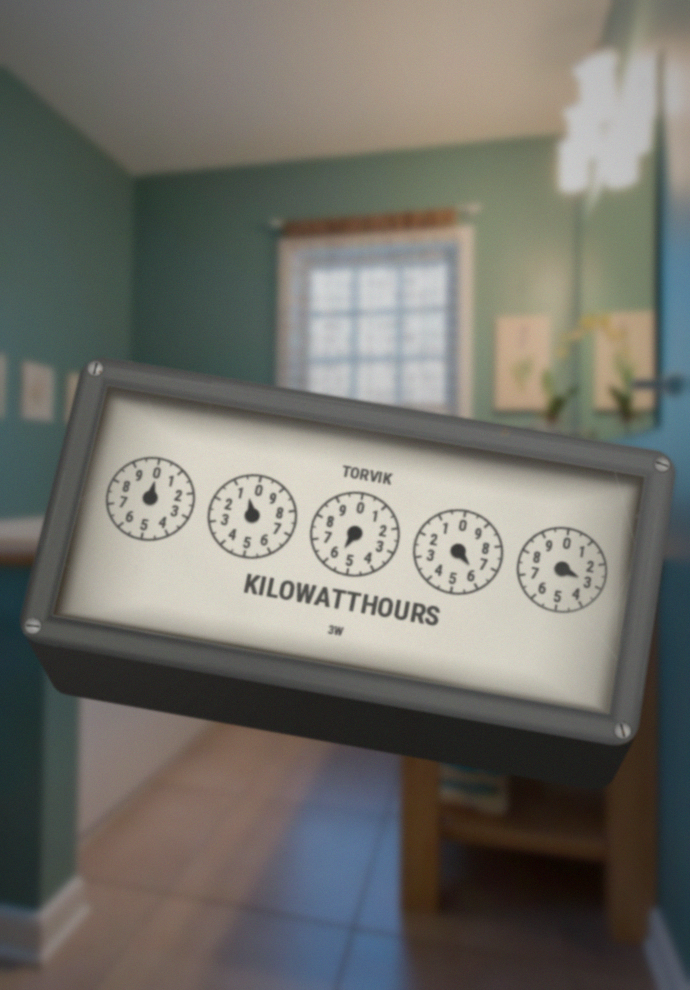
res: {"value": 563, "unit": "kWh"}
